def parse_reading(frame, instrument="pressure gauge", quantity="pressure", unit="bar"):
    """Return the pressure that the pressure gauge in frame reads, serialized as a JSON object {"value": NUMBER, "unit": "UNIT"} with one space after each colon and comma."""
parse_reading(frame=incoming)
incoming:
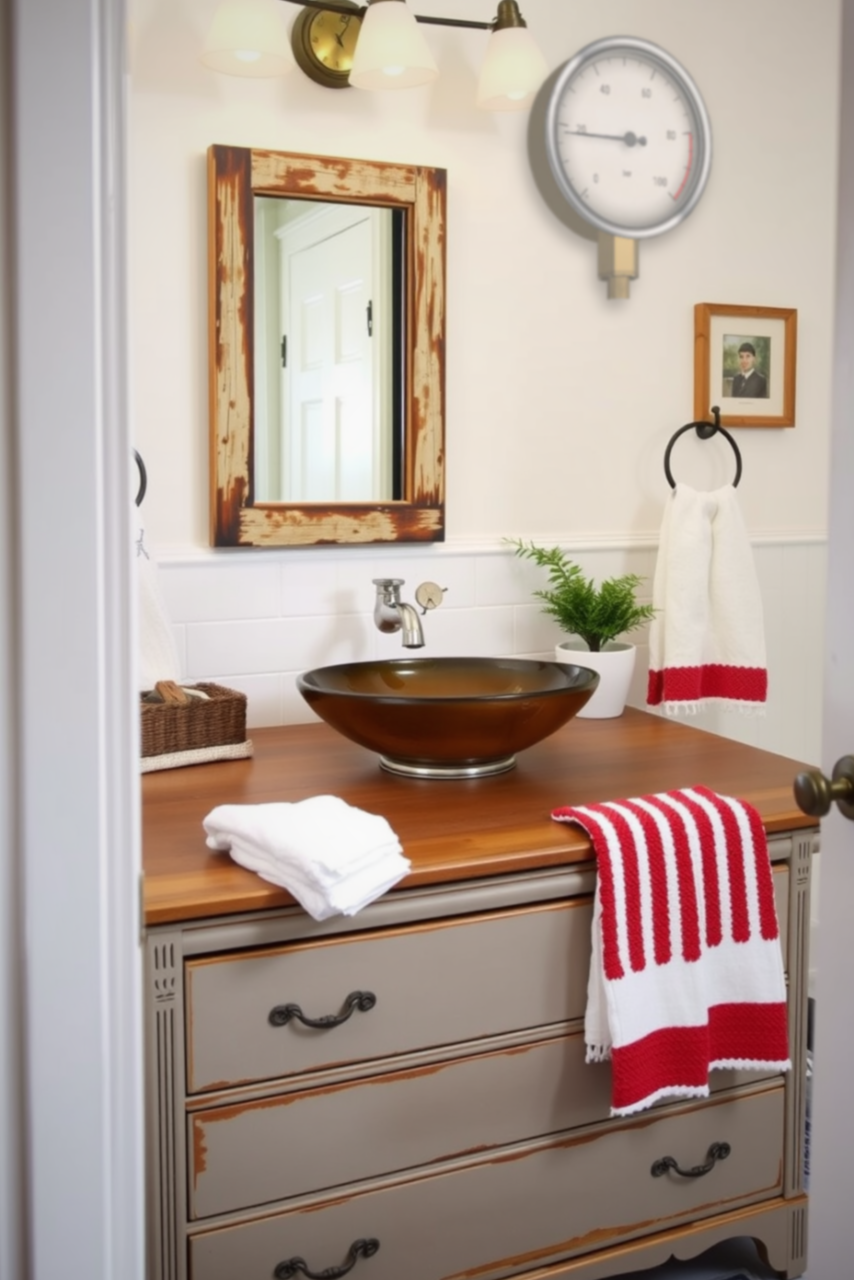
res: {"value": 17.5, "unit": "bar"}
